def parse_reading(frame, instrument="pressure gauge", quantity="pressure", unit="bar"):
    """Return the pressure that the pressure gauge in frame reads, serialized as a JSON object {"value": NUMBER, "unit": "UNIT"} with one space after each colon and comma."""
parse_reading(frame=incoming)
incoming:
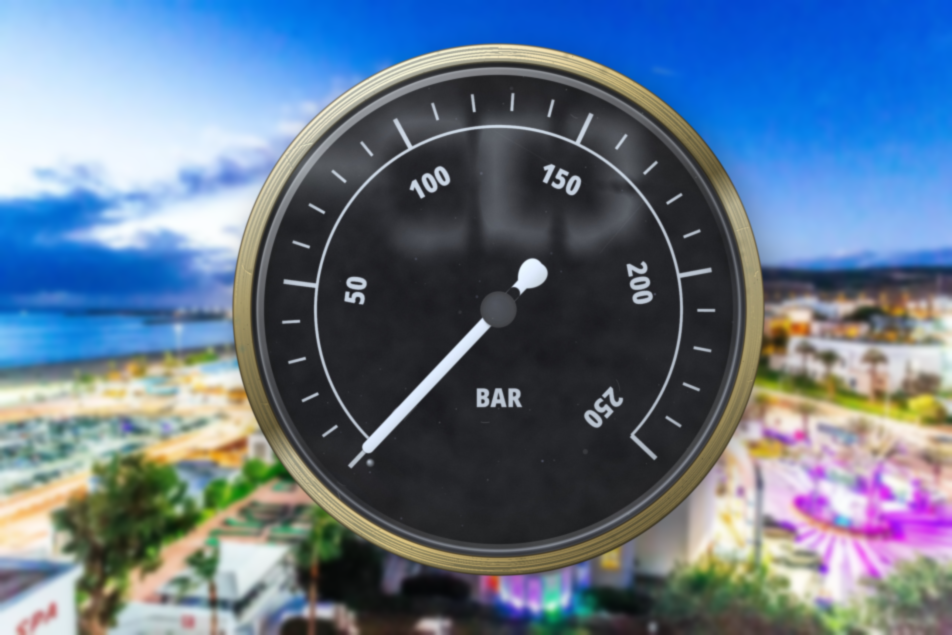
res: {"value": 0, "unit": "bar"}
